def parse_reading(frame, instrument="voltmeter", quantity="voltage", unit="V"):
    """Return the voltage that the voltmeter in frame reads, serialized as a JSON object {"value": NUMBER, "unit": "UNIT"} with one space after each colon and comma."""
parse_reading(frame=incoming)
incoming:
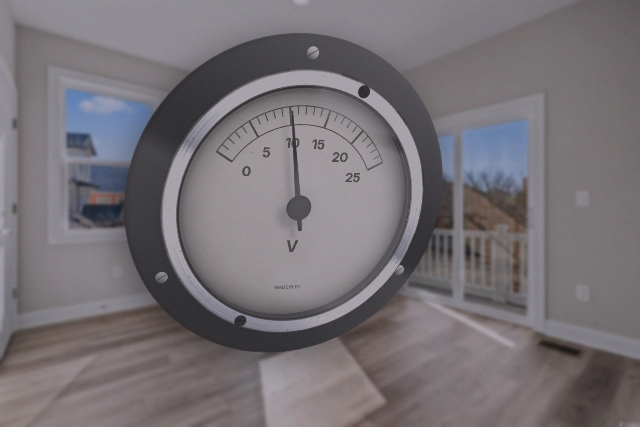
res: {"value": 10, "unit": "V"}
